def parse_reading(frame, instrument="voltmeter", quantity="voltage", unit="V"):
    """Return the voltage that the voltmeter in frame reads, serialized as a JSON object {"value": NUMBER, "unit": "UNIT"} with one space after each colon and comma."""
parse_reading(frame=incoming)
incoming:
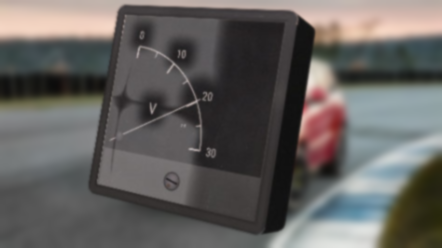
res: {"value": 20, "unit": "V"}
